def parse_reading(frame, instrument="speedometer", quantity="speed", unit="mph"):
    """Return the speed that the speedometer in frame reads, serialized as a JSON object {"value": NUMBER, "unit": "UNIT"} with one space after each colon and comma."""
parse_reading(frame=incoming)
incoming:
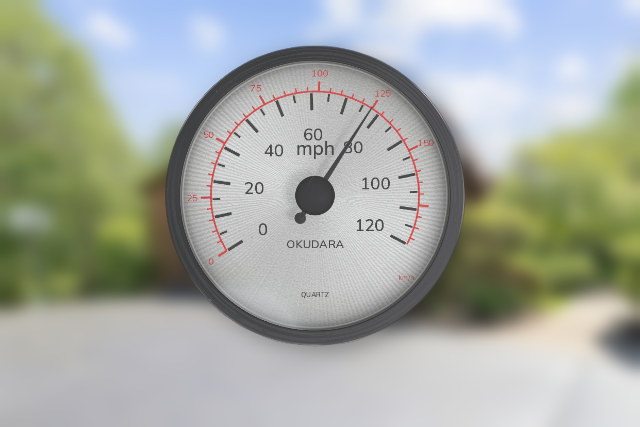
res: {"value": 77.5, "unit": "mph"}
